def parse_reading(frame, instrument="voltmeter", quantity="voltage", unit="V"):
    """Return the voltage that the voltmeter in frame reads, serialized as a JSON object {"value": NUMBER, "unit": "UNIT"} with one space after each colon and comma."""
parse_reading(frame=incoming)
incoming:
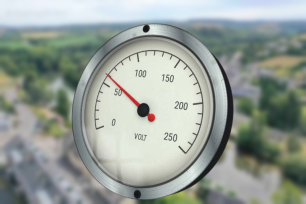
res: {"value": 60, "unit": "V"}
